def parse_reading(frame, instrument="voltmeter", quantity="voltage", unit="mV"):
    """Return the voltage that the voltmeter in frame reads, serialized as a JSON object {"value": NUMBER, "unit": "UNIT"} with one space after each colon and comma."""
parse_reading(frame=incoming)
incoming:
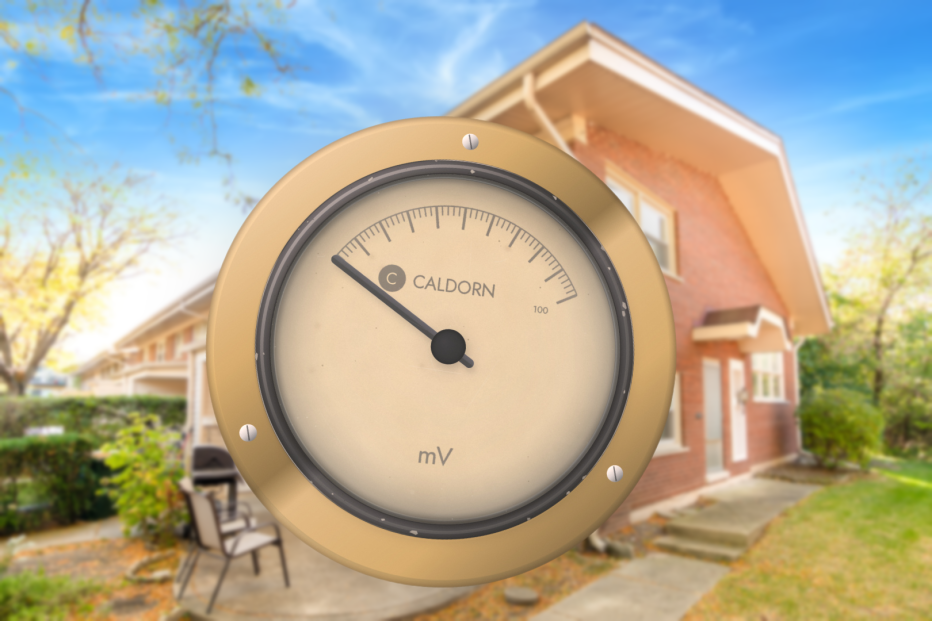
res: {"value": 0, "unit": "mV"}
